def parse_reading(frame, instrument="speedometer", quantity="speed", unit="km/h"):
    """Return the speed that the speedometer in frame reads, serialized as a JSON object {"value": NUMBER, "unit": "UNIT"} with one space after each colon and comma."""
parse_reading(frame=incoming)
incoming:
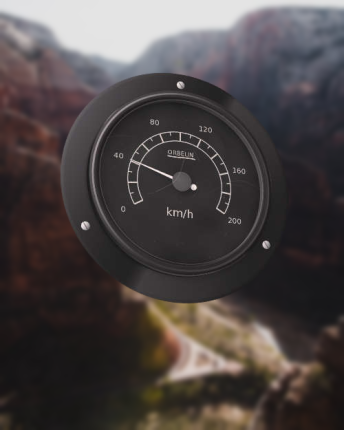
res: {"value": 40, "unit": "km/h"}
